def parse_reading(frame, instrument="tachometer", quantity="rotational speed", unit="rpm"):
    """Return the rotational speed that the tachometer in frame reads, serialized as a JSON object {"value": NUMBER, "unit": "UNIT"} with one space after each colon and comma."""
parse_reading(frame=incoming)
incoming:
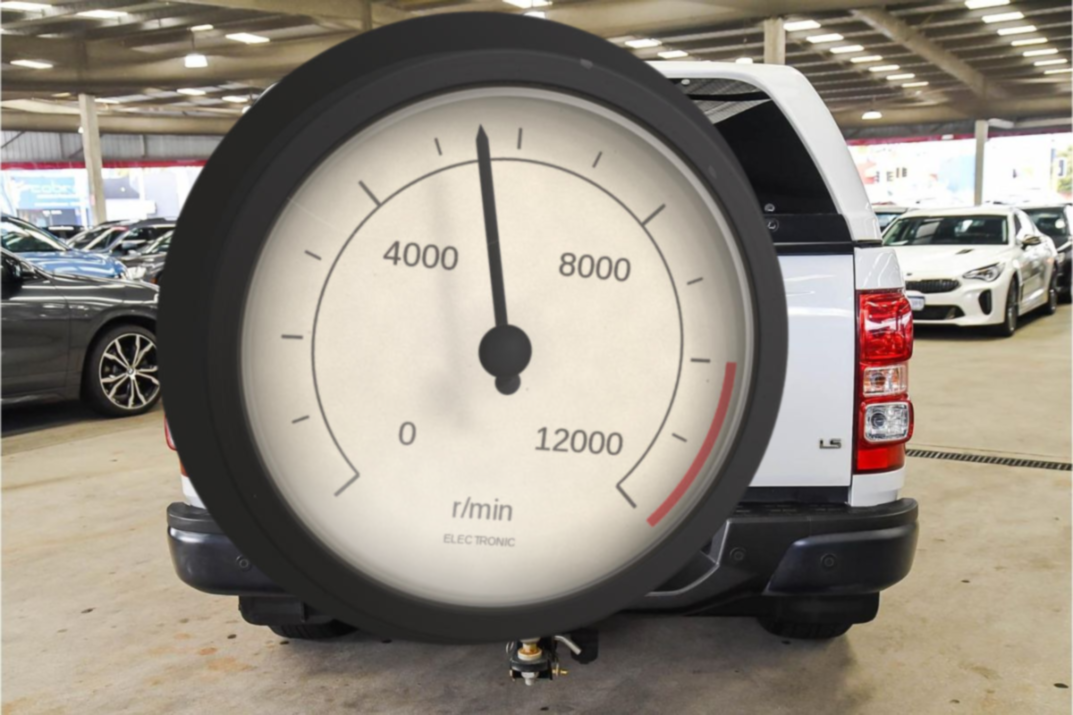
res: {"value": 5500, "unit": "rpm"}
